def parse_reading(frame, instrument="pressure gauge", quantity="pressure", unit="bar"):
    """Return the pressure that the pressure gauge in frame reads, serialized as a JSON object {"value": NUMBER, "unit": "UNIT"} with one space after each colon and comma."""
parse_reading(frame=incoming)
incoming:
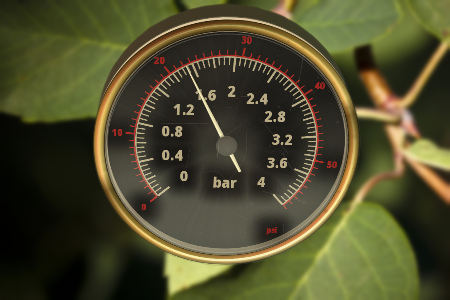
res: {"value": 1.55, "unit": "bar"}
